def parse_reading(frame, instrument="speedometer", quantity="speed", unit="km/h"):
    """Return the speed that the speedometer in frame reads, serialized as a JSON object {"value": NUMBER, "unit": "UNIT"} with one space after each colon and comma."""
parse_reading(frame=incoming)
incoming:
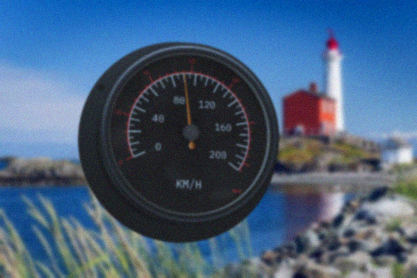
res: {"value": 90, "unit": "km/h"}
